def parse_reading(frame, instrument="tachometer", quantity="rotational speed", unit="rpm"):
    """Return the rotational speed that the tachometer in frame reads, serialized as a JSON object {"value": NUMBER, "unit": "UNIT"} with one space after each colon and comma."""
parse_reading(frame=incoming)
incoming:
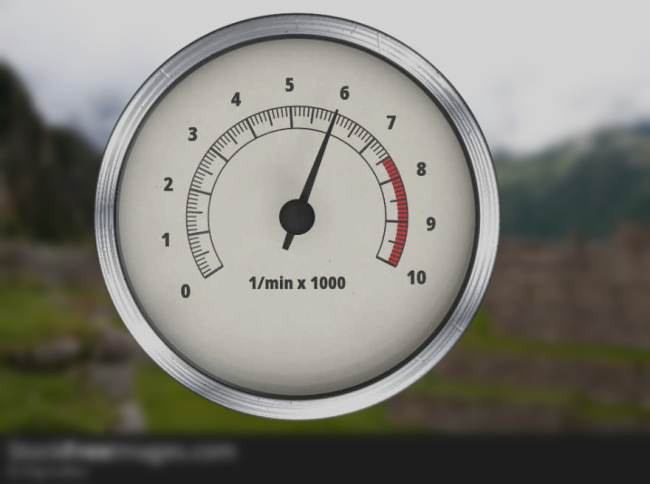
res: {"value": 6000, "unit": "rpm"}
